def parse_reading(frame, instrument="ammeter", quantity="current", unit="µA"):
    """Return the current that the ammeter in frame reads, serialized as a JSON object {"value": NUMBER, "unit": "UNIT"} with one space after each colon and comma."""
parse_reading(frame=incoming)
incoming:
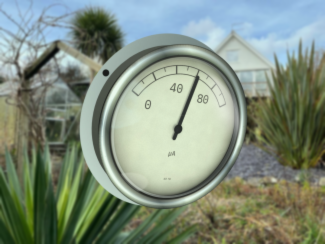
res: {"value": 60, "unit": "µA"}
